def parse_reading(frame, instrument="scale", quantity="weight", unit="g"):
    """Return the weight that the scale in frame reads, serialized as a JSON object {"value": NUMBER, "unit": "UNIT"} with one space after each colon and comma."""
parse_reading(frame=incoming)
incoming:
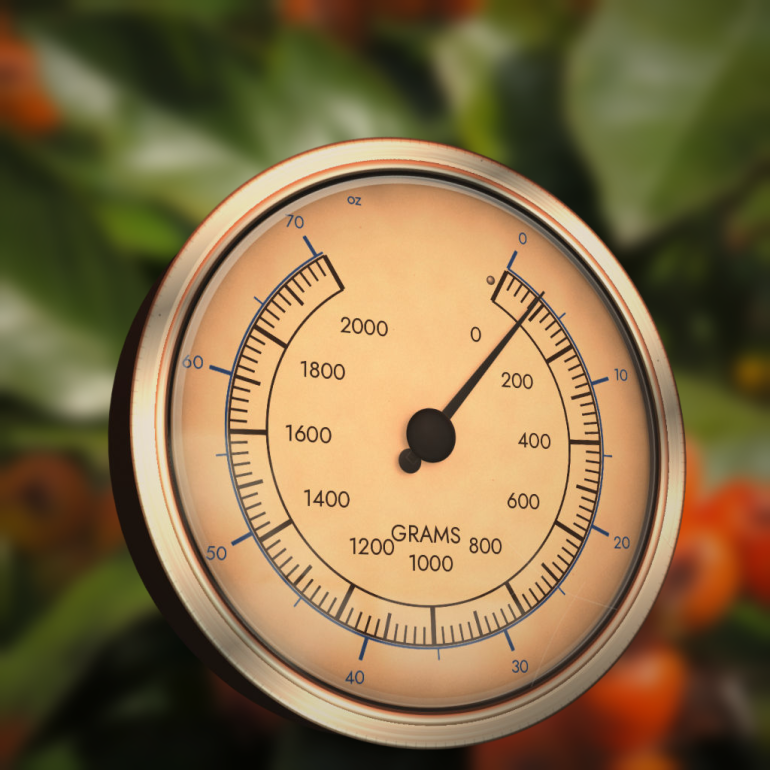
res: {"value": 80, "unit": "g"}
